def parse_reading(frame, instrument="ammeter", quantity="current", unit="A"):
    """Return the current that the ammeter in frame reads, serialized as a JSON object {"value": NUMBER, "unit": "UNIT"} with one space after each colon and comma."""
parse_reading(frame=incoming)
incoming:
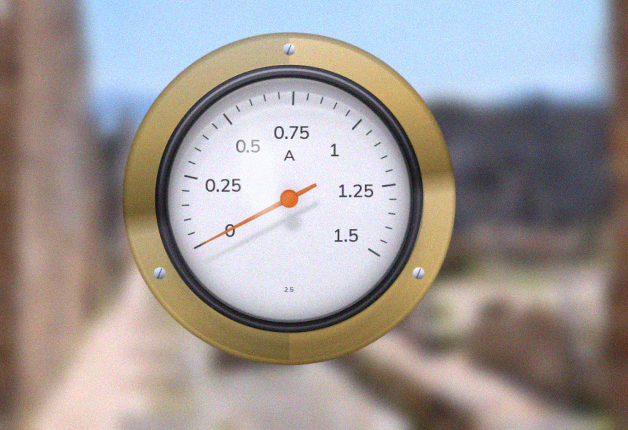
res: {"value": 0, "unit": "A"}
